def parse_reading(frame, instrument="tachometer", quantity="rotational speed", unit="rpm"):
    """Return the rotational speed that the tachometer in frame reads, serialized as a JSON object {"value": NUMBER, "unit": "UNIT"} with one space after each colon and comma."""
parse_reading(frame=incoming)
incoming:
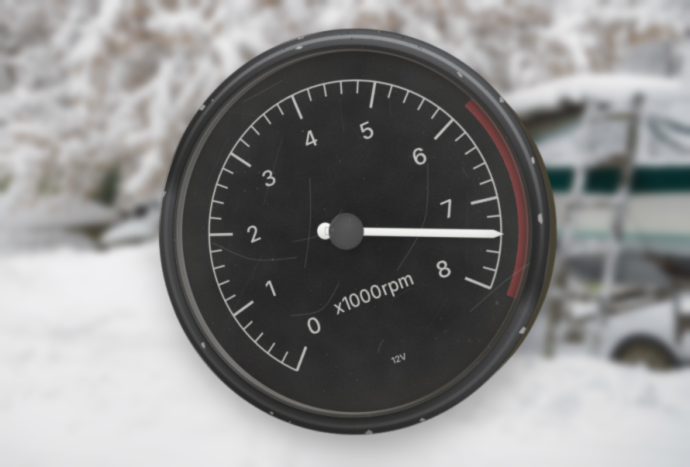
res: {"value": 7400, "unit": "rpm"}
